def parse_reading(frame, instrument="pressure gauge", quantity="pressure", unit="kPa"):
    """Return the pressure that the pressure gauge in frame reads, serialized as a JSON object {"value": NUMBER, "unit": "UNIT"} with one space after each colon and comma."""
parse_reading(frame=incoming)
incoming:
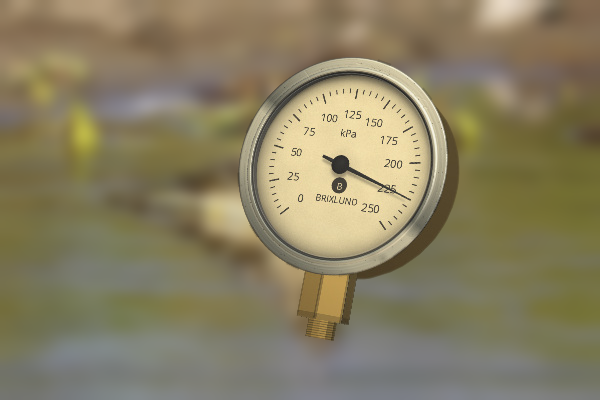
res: {"value": 225, "unit": "kPa"}
